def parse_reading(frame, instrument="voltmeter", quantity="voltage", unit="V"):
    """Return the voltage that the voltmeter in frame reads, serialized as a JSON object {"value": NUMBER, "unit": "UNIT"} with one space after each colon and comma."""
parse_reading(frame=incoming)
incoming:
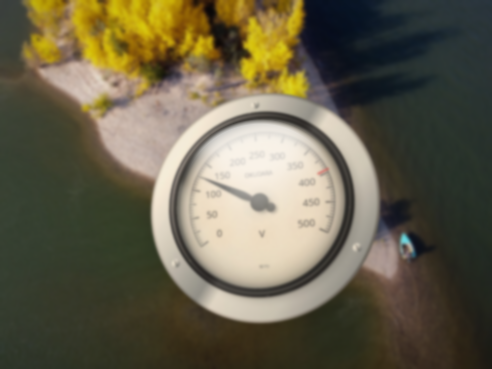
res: {"value": 125, "unit": "V"}
